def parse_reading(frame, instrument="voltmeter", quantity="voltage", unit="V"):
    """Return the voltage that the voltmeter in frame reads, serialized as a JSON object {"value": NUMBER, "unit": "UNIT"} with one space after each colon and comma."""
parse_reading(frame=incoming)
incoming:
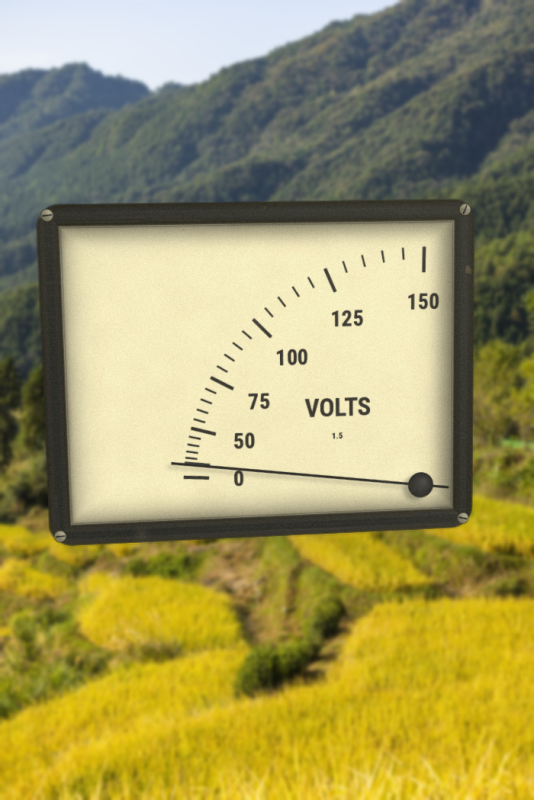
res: {"value": 25, "unit": "V"}
